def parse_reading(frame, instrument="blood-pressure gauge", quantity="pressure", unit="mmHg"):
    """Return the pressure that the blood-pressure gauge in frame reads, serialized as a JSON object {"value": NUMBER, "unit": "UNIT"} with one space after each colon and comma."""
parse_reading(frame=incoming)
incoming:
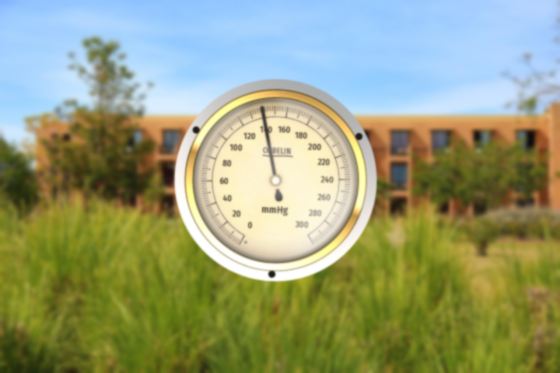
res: {"value": 140, "unit": "mmHg"}
